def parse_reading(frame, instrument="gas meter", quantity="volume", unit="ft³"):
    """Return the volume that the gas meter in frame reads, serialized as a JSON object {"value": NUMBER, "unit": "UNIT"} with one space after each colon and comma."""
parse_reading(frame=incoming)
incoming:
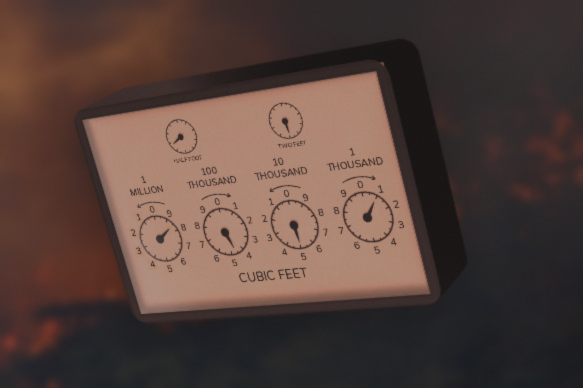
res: {"value": 845100, "unit": "ft³"}
